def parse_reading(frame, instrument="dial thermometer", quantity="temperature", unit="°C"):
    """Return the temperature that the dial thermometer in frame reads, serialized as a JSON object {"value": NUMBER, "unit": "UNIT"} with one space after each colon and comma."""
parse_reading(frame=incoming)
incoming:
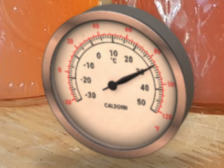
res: {"value": 30, "unit": "°C"}
